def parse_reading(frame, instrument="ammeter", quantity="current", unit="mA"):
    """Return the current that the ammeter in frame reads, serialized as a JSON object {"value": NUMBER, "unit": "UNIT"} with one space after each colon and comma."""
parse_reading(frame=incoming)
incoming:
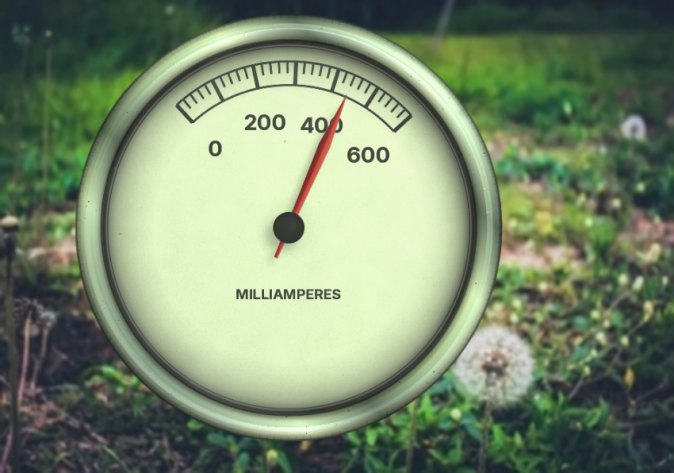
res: {"value": 440, "unit": "mA"}
